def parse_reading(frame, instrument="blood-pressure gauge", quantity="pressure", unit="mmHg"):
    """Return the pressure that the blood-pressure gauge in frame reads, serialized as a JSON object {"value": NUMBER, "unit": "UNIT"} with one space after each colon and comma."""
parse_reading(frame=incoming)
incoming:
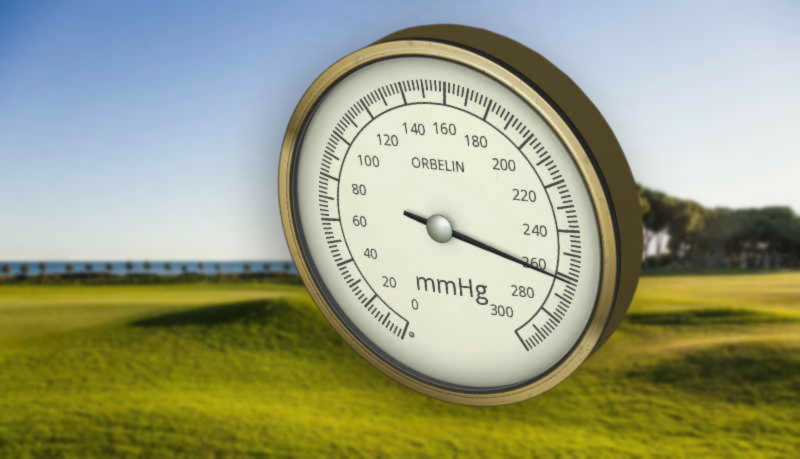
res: {"value": 260, "unit": "mmHg"}
